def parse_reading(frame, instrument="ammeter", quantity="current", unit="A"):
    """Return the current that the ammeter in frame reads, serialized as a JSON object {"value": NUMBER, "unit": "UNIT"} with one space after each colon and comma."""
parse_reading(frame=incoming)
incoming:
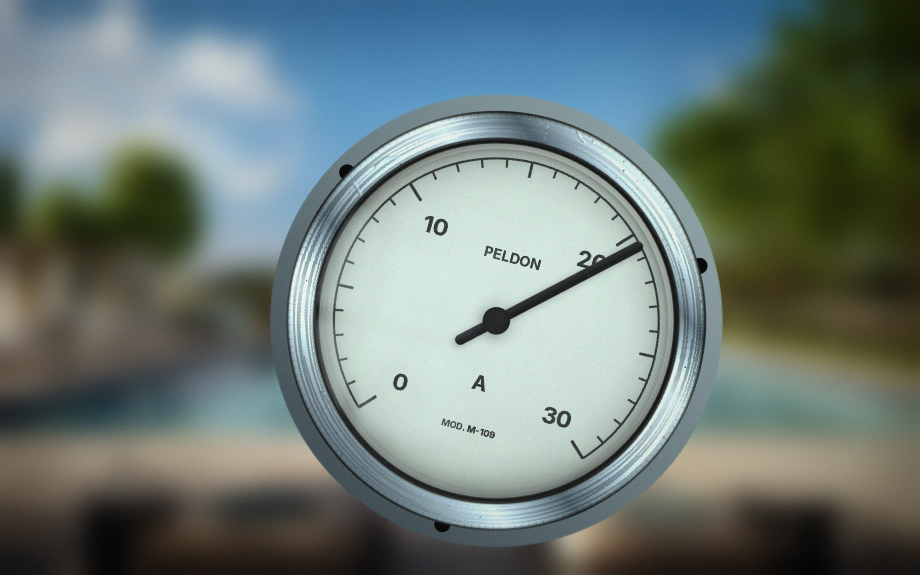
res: {"value": 20.5, "unit": "A"}
